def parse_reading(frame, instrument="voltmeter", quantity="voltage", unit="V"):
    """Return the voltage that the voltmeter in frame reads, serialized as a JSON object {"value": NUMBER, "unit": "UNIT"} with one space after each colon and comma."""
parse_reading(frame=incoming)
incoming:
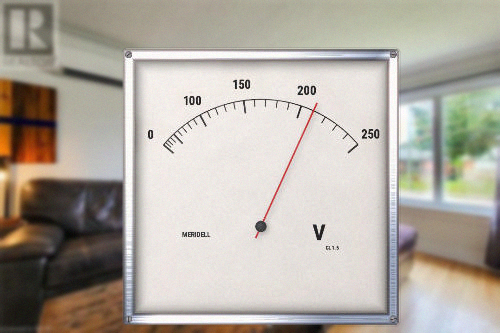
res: {"value": 210, "unit": "V"}
